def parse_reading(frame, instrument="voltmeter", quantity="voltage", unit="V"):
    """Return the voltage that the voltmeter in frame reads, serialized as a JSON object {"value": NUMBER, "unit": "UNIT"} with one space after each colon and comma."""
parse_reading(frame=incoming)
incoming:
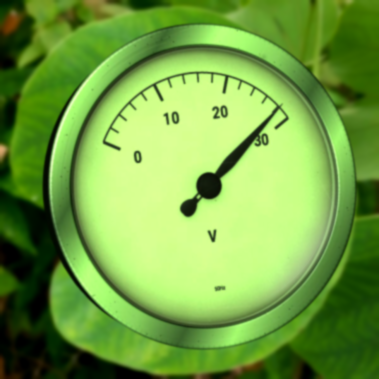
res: {"value": 28, "unit": "V"}
